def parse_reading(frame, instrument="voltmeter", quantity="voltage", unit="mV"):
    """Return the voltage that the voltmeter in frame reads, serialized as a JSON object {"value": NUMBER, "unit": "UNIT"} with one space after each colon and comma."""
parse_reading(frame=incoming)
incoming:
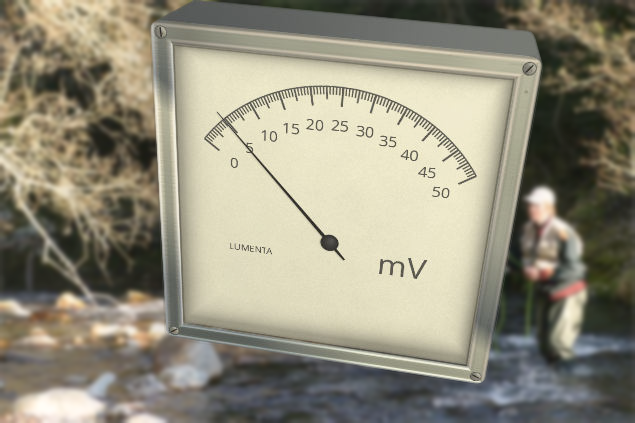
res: {"value": 5, "unit": "mV"}
